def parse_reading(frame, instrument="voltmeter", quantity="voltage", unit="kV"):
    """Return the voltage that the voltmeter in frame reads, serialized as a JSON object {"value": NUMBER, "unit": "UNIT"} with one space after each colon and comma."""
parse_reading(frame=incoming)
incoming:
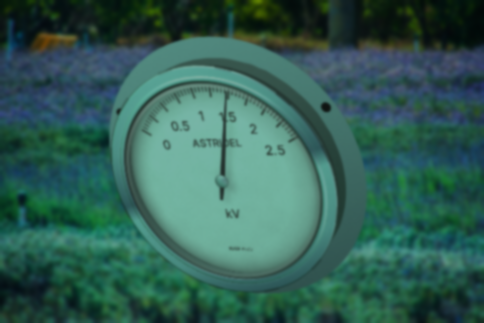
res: {"value": 1.5, "unit": "kV"}
